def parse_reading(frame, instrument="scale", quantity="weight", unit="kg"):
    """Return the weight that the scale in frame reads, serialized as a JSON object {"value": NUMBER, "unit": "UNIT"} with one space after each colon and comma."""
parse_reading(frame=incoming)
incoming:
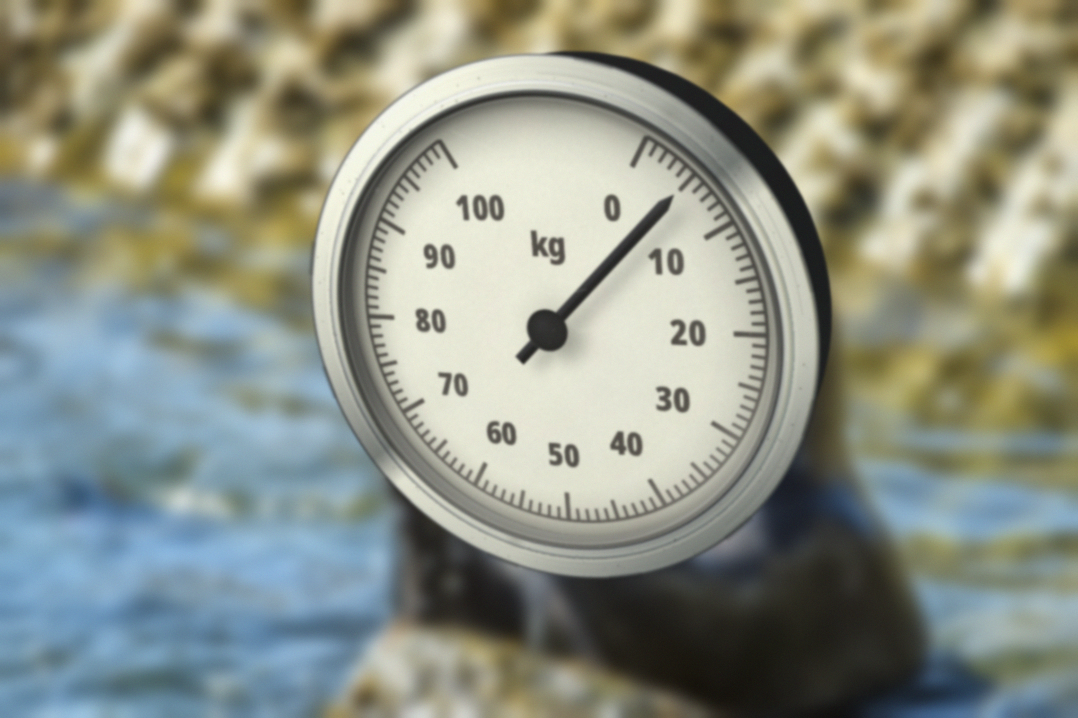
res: {"value": 5, "unit": "kg"}
